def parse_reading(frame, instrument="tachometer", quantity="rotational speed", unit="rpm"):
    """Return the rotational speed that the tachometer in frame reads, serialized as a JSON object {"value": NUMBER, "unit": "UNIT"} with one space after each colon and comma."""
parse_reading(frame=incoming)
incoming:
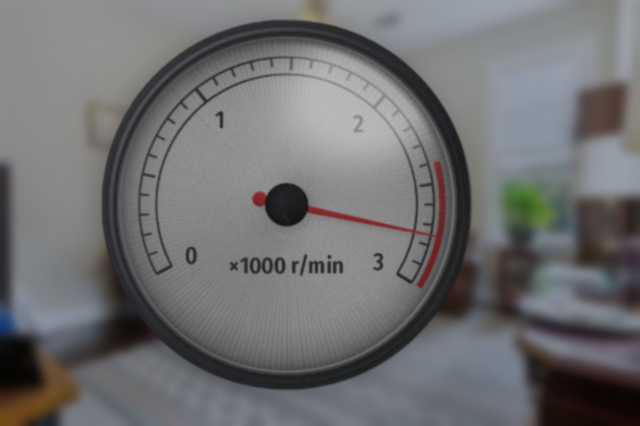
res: {"value": 2750, "unit": "rpm"}
